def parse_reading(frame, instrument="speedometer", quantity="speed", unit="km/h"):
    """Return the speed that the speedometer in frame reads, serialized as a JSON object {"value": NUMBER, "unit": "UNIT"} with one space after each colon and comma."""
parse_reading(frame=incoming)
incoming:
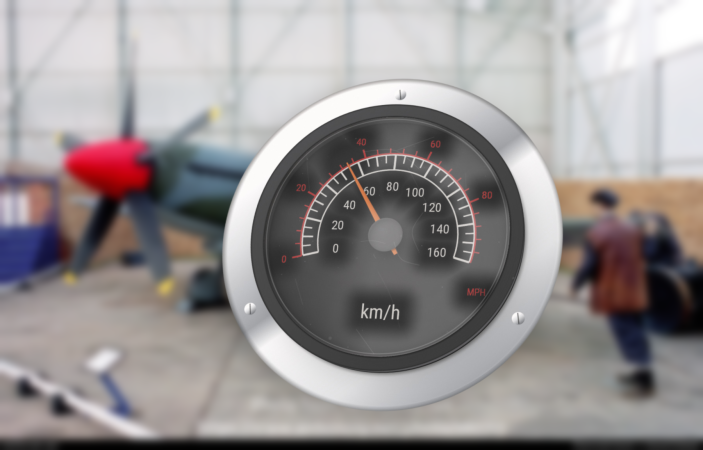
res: {"value": 55, "unit": "km/h"}
